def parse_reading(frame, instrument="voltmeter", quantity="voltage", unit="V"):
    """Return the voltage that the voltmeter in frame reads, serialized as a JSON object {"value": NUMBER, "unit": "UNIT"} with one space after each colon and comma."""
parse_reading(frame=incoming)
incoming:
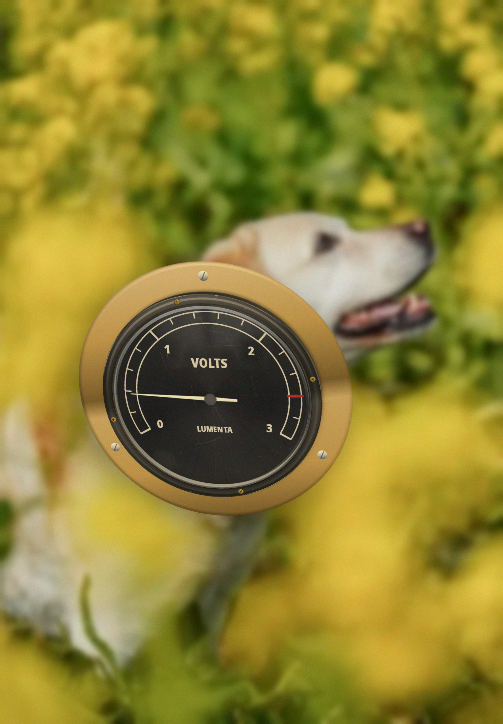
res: {"value": 0.4, "unit": "V"}
